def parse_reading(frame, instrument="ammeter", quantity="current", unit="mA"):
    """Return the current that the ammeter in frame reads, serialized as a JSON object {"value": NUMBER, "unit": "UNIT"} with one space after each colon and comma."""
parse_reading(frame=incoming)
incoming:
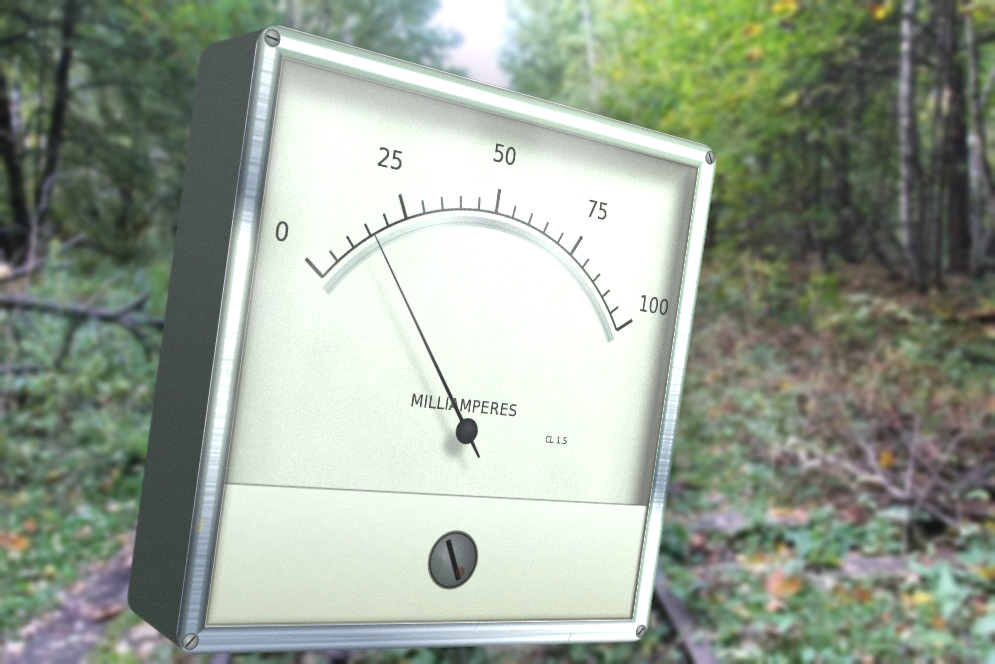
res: {"value": 15, "unit": "mA"}
